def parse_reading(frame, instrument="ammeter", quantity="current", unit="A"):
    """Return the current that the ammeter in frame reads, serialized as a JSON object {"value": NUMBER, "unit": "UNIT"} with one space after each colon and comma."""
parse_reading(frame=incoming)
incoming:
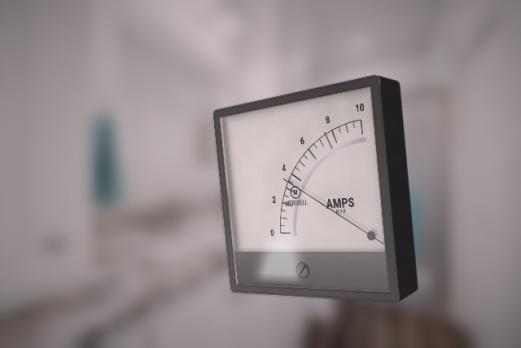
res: {"value": 3.5, "unit": "A"}
